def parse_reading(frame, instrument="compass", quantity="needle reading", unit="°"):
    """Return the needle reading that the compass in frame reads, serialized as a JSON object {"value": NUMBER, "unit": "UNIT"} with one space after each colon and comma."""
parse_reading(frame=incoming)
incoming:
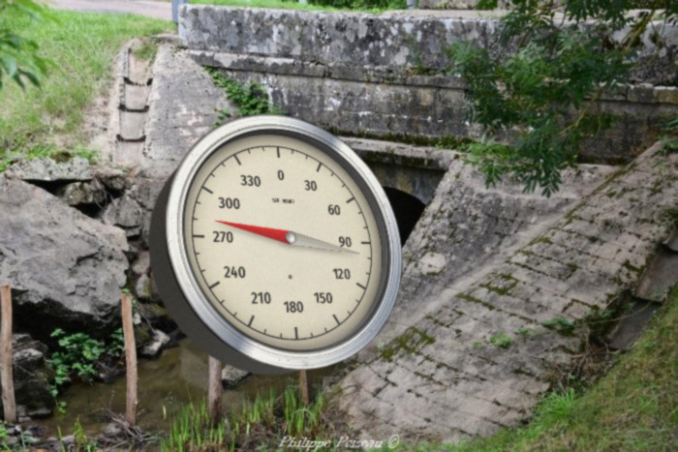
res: {"value": 280, "unit": "°"}
